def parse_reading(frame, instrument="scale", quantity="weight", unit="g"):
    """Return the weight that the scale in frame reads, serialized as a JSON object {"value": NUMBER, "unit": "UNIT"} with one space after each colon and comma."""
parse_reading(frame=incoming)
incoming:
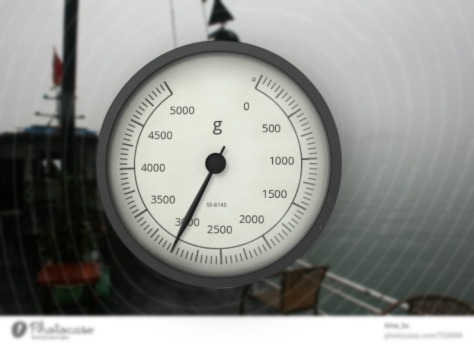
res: {"value": 3000, "unit": "g"}
